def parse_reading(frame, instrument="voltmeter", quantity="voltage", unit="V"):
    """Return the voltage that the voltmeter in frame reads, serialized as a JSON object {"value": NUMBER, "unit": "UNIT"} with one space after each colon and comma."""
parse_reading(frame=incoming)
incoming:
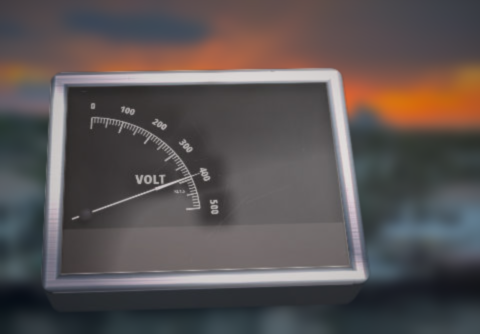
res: {"value": 400, "unit": "V"}
